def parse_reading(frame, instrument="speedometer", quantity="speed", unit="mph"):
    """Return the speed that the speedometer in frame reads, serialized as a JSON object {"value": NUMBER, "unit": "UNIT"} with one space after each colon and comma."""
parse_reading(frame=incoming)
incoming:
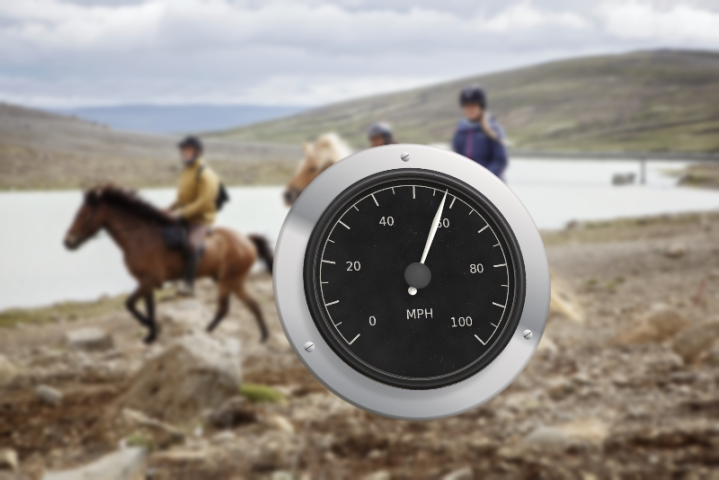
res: {"value": 57.5, "unit": "mph"}
